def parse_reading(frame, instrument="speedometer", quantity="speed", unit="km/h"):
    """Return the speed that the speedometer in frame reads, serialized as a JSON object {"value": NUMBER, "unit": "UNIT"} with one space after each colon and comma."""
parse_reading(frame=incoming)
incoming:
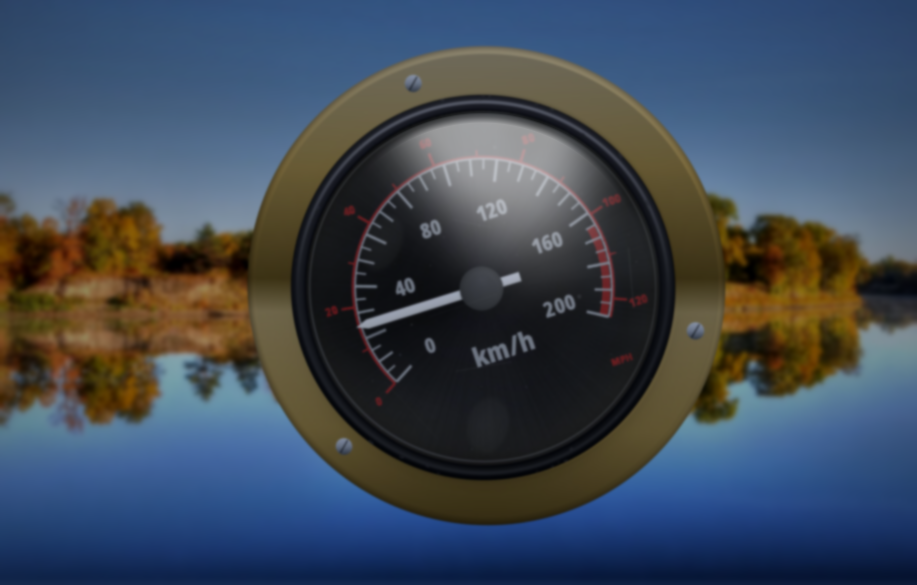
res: {"value": 25, "unit": "km/h"}
